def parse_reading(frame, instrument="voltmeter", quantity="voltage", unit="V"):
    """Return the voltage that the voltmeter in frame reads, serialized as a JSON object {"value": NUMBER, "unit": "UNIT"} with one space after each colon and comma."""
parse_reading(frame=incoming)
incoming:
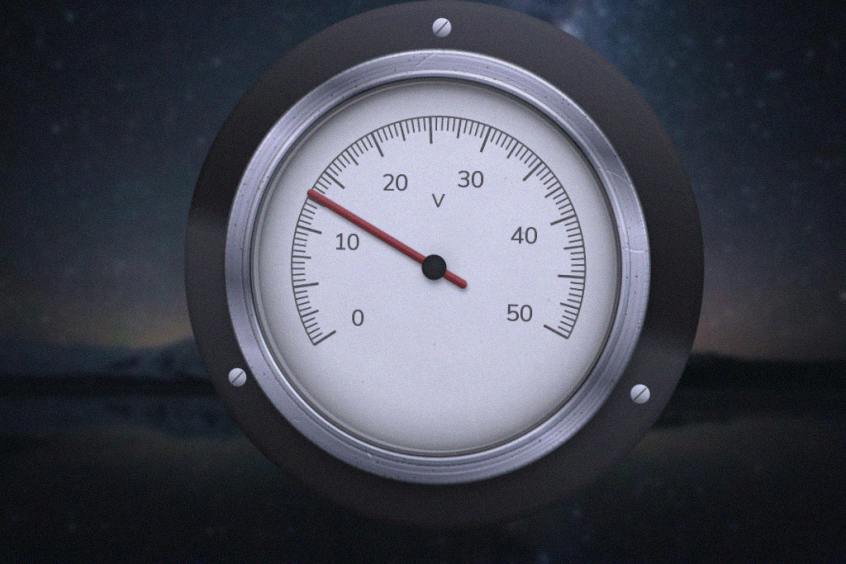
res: {"value": 13, "unit": "V"}
